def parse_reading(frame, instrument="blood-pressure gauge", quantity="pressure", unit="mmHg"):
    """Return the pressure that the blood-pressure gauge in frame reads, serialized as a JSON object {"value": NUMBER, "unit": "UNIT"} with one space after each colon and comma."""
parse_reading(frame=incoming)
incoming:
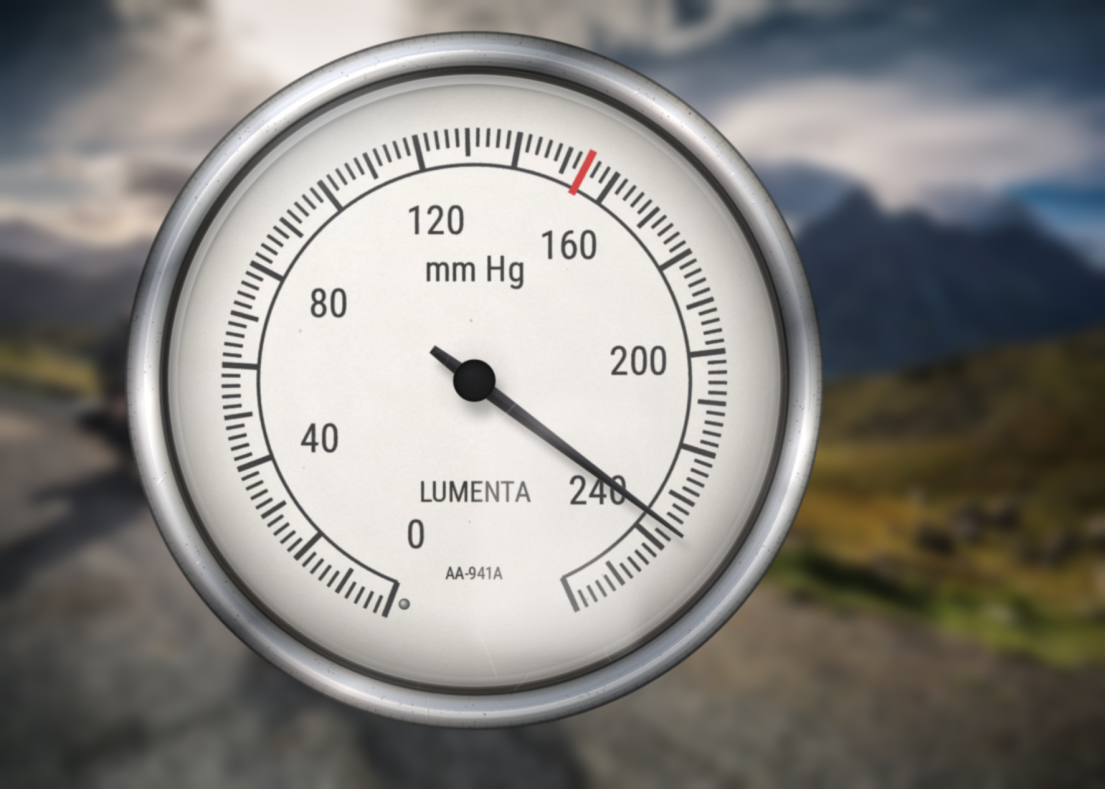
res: {"value": 236, "unit": "mmHg"}
